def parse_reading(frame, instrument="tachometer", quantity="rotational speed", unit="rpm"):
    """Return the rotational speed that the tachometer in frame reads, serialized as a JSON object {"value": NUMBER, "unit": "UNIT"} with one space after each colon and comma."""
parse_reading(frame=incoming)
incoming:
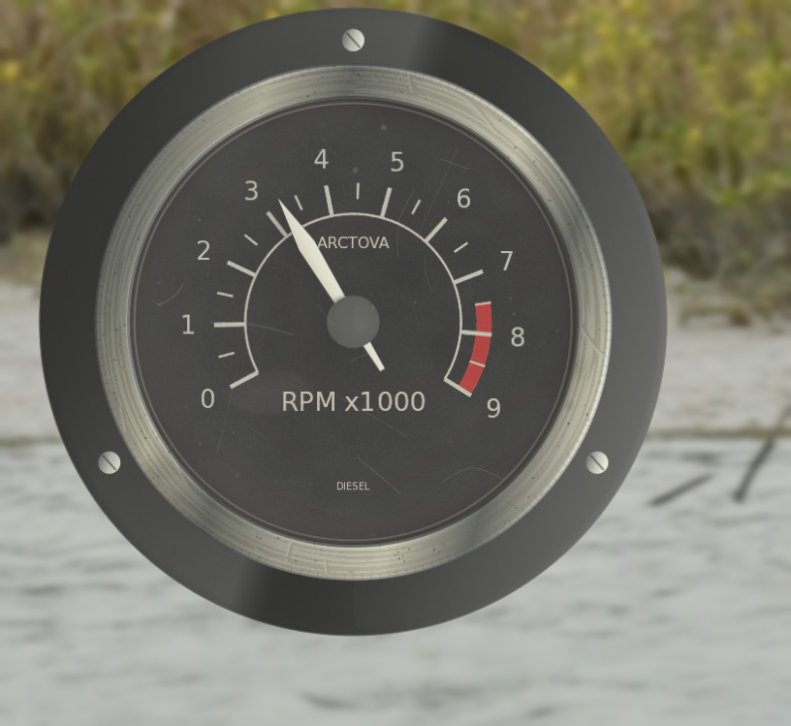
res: {"value": 3250, "unit": "rpm"}
